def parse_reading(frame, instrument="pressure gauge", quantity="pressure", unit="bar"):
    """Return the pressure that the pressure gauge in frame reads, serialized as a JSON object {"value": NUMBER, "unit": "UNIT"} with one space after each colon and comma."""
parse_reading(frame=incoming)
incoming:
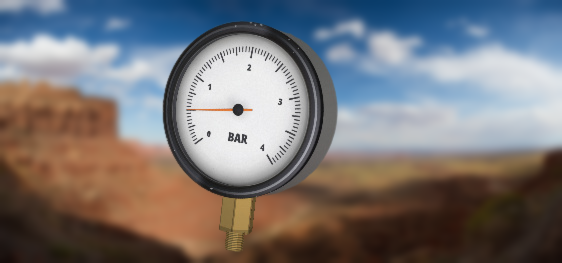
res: {"value": 0.5, "unit": "bar"}
